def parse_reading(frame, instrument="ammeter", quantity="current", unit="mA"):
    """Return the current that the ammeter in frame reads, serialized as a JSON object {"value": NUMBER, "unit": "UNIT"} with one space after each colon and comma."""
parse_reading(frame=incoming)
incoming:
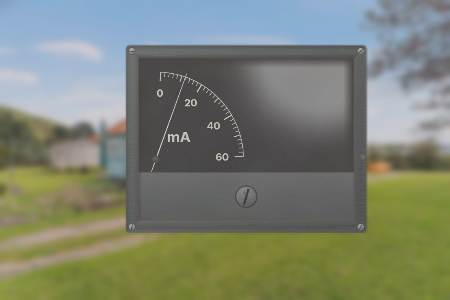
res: {"value": 12, "unit": "mA"}
